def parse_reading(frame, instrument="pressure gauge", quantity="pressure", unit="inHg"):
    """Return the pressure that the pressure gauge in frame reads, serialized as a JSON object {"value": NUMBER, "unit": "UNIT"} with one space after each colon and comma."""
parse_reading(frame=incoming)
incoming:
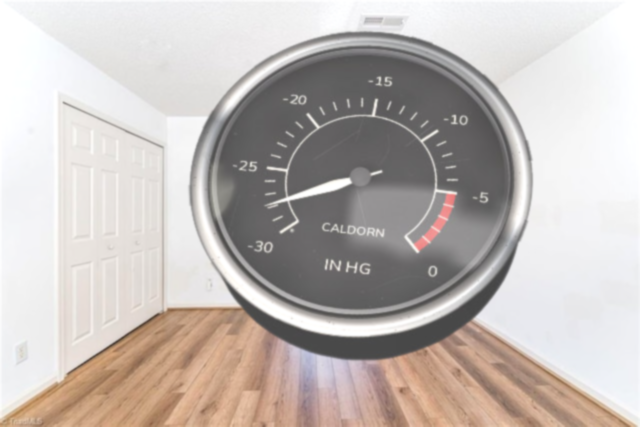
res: {"value": -28, "unit": "inHg"}
